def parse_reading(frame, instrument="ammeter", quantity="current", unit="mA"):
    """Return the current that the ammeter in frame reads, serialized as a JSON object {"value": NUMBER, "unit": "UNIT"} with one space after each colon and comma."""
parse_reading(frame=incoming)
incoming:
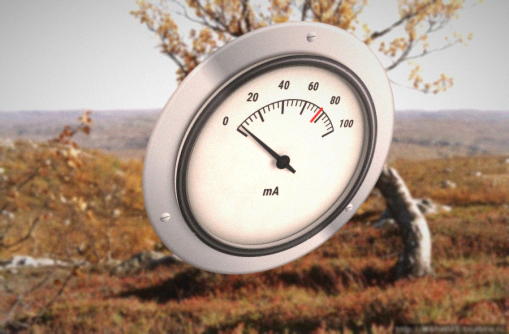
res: {"value": 4, "unit": "mA"}
